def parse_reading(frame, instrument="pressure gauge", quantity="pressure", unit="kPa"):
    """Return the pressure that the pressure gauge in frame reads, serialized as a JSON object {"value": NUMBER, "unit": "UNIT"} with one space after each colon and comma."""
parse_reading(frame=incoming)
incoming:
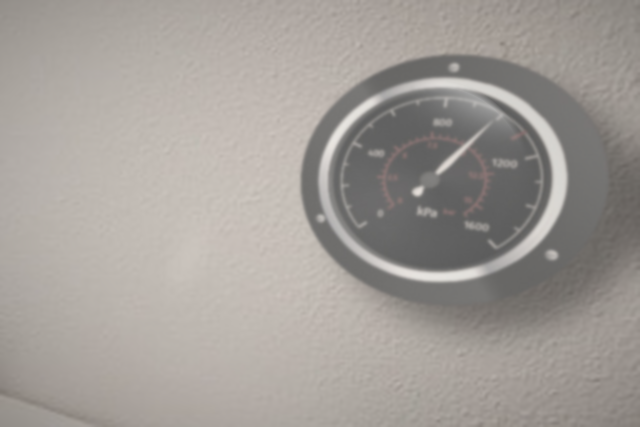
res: {"value": 1000, "unit": "kPa"}
